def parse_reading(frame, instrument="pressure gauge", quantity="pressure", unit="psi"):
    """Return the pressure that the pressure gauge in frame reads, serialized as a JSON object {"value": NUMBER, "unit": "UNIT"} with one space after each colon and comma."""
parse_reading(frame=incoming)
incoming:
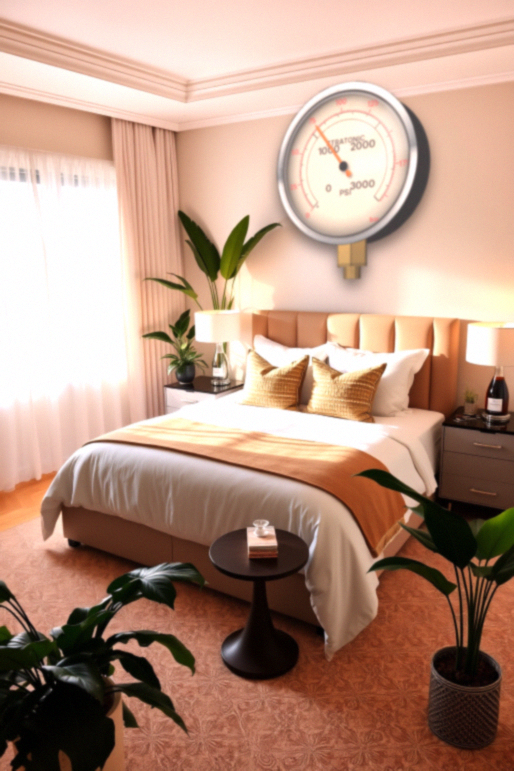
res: {"value": 1100, "unit": "psi"}
